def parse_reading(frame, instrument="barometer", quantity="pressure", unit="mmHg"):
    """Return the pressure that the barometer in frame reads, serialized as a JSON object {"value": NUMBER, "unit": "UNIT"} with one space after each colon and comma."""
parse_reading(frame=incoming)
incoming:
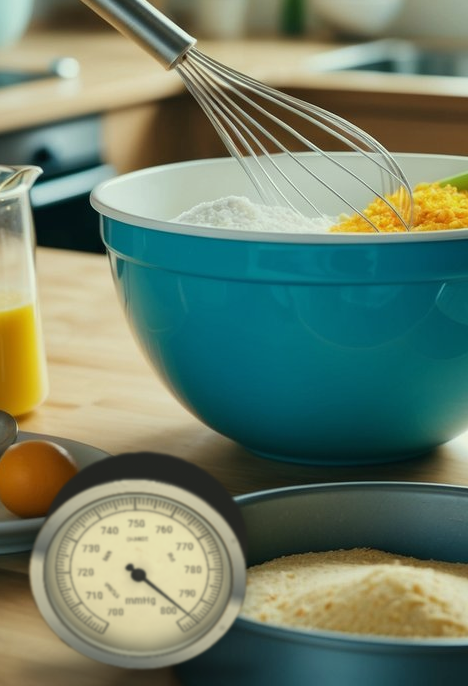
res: {"value": 795, "unit": "mmHg"}
